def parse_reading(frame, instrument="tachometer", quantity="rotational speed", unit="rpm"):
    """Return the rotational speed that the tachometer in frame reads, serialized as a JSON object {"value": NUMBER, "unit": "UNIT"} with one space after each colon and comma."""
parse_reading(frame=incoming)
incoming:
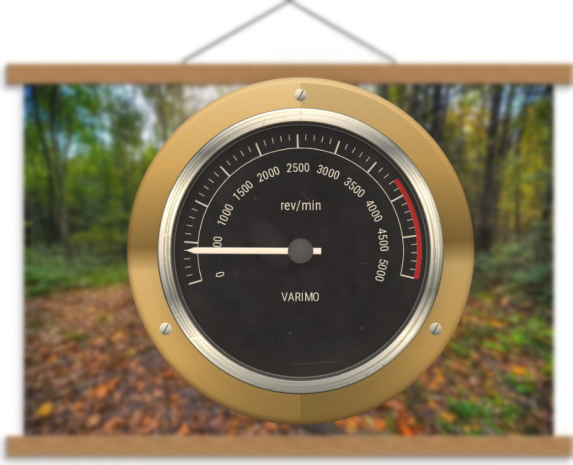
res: {"value": 400, "unit": "rpm"}
